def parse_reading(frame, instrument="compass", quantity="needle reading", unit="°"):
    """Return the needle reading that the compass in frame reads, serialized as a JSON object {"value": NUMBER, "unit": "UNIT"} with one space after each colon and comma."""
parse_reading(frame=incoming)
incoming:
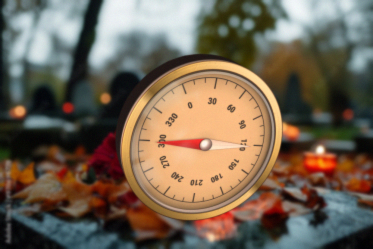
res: {"value": 300, "unit": "°"}
